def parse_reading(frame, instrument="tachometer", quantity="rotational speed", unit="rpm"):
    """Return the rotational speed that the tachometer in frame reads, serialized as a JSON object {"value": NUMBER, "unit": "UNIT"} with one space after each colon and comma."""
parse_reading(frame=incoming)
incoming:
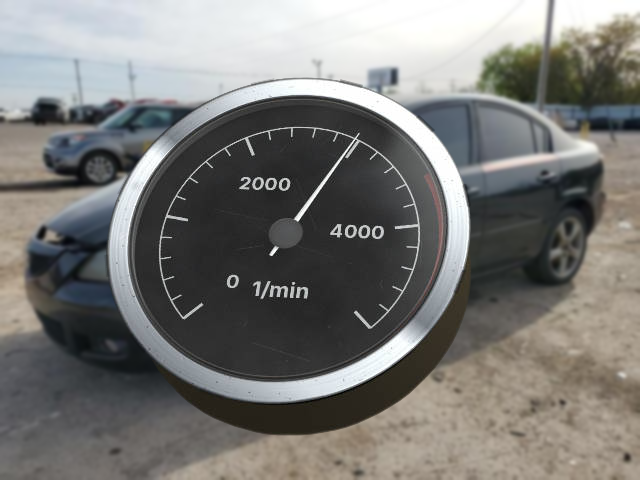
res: {"value": 3000, "unit": "rpm"}
